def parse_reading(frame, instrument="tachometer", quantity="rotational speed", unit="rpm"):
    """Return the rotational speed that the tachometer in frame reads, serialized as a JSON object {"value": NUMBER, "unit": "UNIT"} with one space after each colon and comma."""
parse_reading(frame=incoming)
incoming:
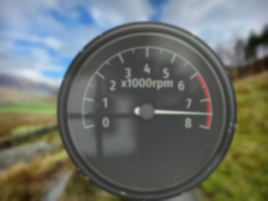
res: {"value": 7500, "unit": "rpm"}
